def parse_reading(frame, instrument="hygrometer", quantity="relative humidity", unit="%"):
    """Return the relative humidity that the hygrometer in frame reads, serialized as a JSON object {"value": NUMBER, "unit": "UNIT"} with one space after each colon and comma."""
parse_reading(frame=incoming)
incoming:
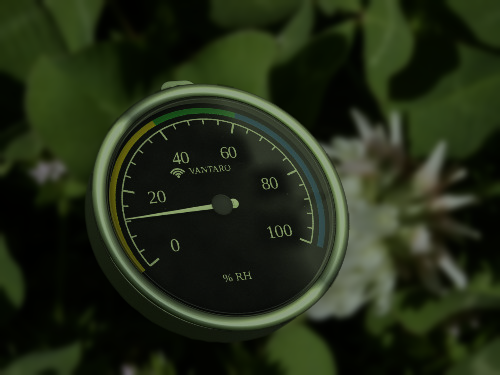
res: {"value": 12, "unit": "%"}
